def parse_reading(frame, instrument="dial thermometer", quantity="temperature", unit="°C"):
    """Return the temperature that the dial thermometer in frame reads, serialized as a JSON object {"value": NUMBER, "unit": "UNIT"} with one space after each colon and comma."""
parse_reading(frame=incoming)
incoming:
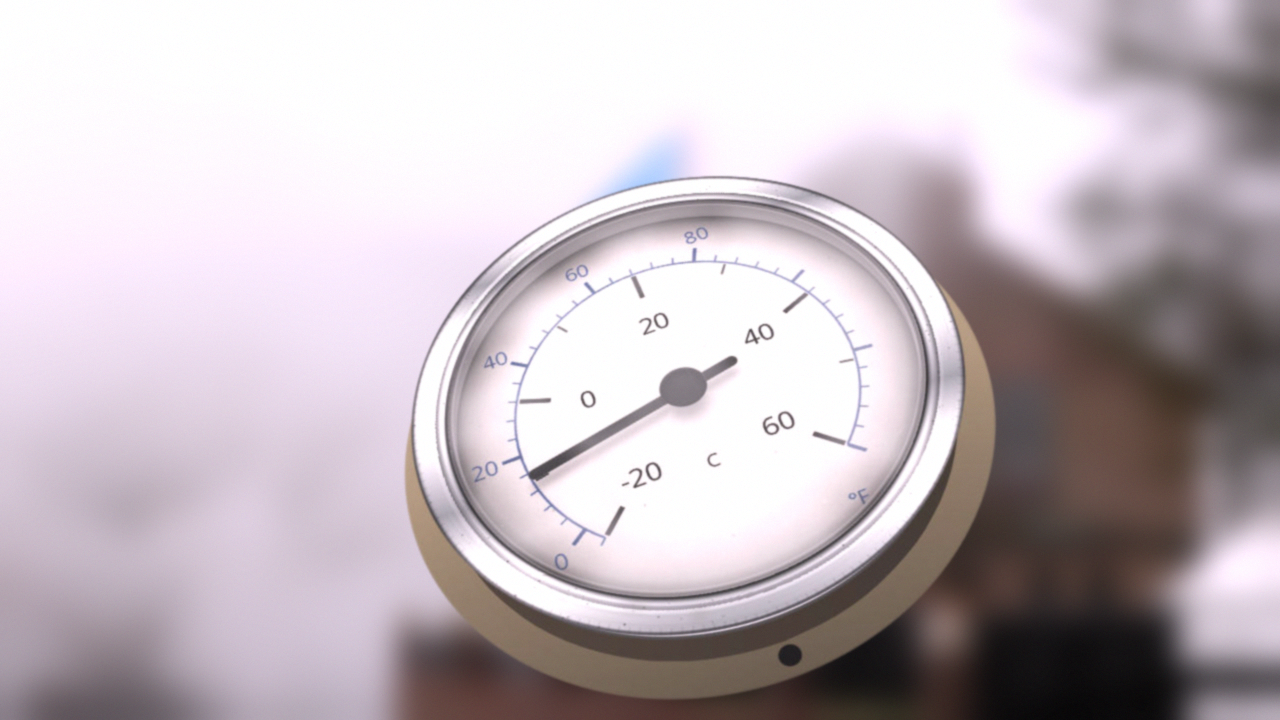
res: {"value": -10, "unit": "°C"}
